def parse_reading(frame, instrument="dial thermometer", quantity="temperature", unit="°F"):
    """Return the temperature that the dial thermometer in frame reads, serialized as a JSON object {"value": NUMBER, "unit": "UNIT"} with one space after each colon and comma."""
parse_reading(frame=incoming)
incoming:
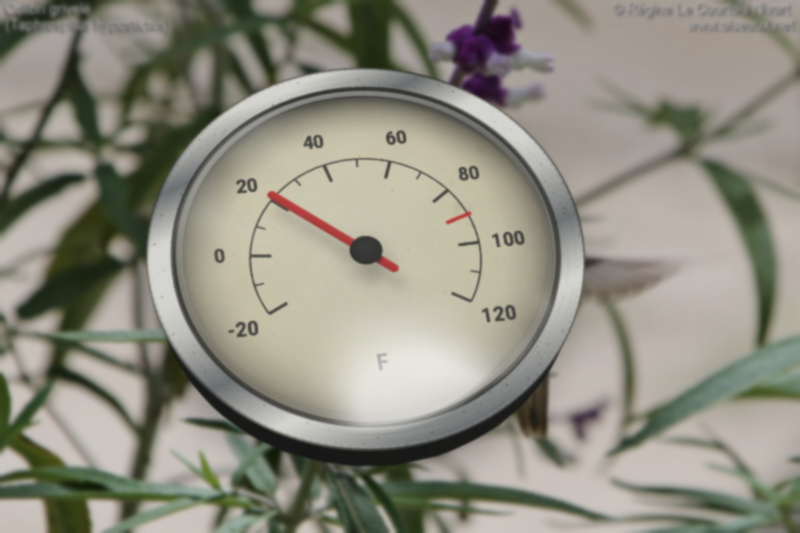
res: {"value": 20, "unit": "°F"}
